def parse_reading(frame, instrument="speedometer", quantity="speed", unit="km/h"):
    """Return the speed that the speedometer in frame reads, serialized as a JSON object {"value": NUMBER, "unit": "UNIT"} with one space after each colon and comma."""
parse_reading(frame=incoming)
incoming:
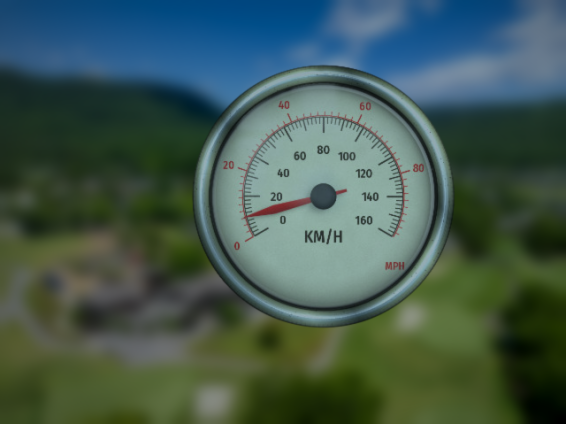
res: {"value": 10, "unit": "km/h"}
